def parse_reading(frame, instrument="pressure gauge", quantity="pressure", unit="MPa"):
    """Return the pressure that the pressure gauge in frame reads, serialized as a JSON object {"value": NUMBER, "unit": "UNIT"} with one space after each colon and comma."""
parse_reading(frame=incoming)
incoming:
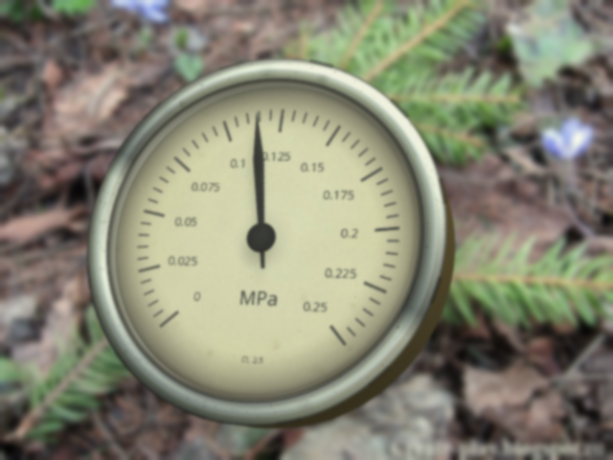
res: {"value": 0.115, "unit": "MPa"}
